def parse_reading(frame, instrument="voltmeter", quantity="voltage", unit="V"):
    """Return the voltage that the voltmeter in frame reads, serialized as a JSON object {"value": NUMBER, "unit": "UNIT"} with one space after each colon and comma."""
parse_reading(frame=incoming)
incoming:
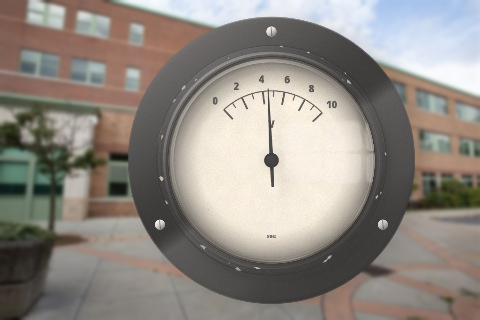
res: {"value": 4.5, "unit": "V"}
